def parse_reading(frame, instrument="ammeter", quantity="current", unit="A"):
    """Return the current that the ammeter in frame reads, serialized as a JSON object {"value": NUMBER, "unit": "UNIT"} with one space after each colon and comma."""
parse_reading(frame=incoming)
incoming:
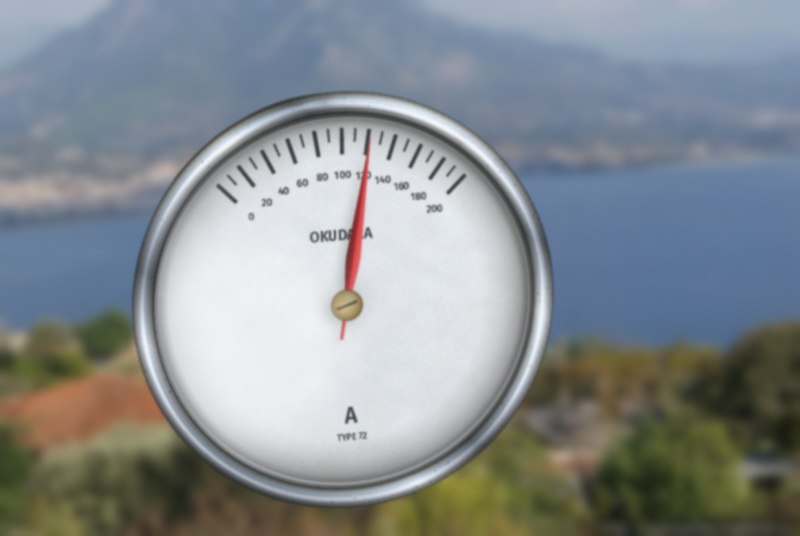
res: {"value": 120, "unit": "A"}
